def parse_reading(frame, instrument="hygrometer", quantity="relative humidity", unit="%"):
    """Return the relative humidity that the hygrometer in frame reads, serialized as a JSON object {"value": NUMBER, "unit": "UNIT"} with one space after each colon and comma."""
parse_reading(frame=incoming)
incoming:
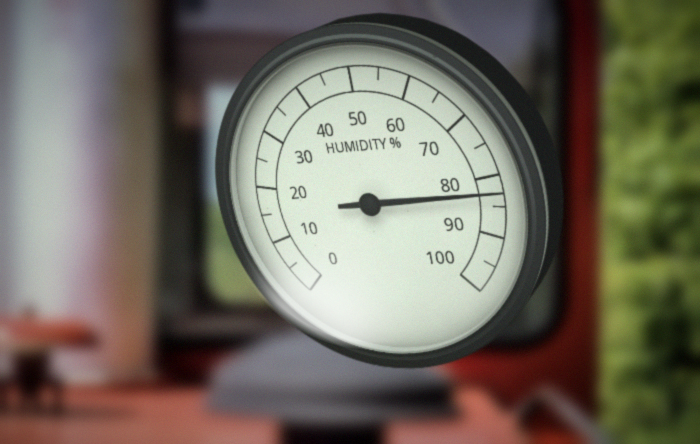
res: {"value": 82.5, "unit": "%"}
